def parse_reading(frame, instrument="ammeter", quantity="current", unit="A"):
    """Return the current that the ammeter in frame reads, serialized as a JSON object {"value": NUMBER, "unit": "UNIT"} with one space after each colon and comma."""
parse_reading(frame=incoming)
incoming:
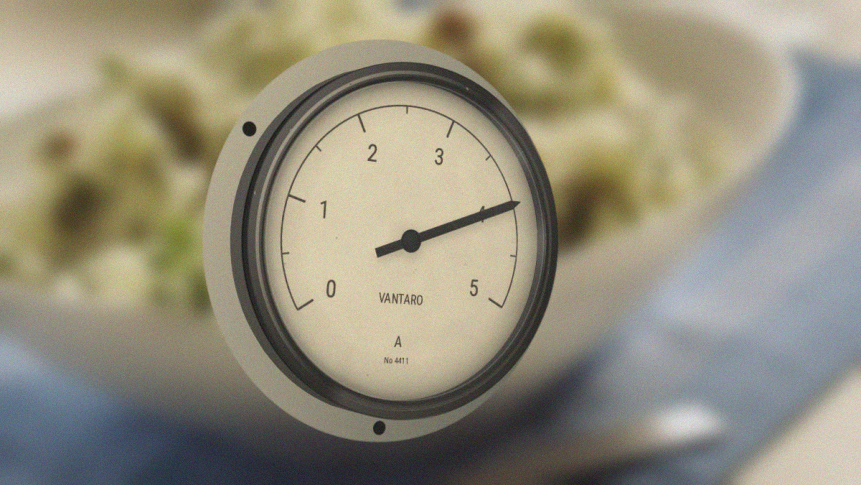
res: {"value": 4, "unit": "A"}
